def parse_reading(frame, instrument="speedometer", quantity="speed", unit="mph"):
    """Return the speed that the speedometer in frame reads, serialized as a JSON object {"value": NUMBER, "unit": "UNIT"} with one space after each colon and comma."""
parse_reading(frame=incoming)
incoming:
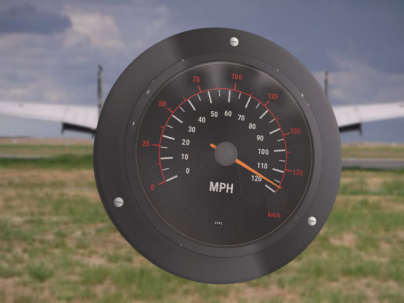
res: {"value": 117.5, "unit": "mph"}
